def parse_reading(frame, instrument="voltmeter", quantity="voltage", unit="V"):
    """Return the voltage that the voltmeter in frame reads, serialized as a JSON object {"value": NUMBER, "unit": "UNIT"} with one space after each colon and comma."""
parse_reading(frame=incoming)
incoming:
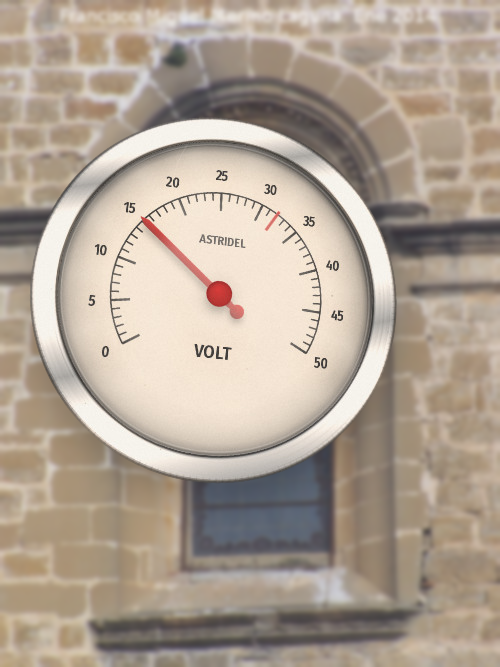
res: {"value": 15, "unit": "V"}
